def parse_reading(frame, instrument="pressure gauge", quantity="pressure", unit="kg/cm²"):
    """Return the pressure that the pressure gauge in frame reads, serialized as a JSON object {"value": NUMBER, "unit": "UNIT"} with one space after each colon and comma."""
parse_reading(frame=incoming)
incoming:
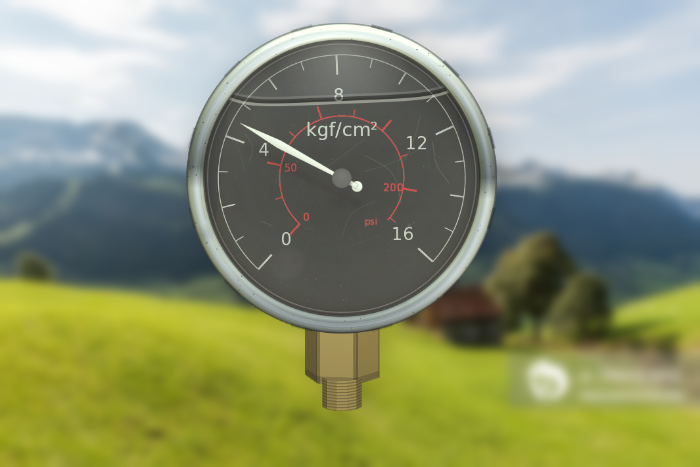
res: {"value": 4.5, "unit": "kg/cm²"}
